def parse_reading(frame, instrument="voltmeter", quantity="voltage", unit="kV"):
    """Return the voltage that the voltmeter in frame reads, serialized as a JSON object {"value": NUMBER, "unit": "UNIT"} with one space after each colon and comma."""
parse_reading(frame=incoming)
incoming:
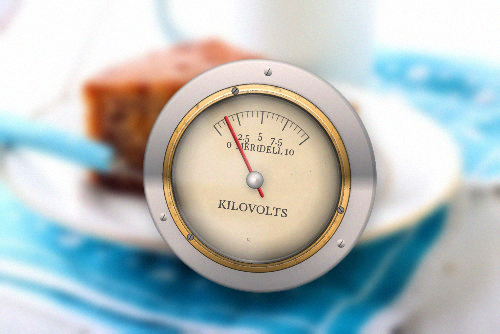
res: {"value": 1.5, "unit": "kV"}
